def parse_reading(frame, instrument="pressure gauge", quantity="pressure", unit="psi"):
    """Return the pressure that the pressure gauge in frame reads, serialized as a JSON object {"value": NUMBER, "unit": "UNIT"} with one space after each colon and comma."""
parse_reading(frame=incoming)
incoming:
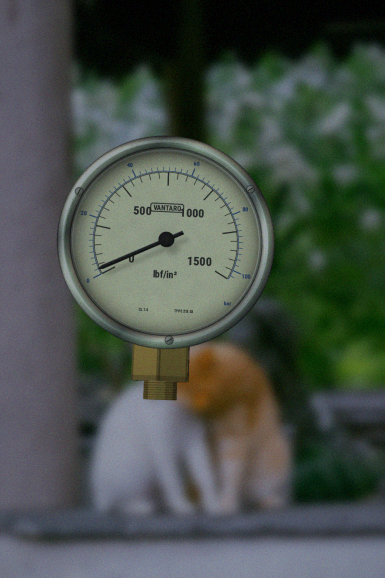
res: {"value": 25, "unit": "psi"}
